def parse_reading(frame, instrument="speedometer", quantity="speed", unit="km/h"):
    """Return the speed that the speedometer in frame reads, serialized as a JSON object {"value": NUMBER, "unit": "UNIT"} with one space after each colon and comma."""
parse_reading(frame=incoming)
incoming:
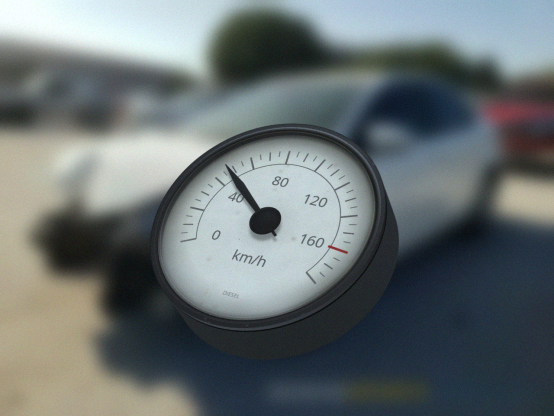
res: {"value": 47.5, "unit": "km/h"}
